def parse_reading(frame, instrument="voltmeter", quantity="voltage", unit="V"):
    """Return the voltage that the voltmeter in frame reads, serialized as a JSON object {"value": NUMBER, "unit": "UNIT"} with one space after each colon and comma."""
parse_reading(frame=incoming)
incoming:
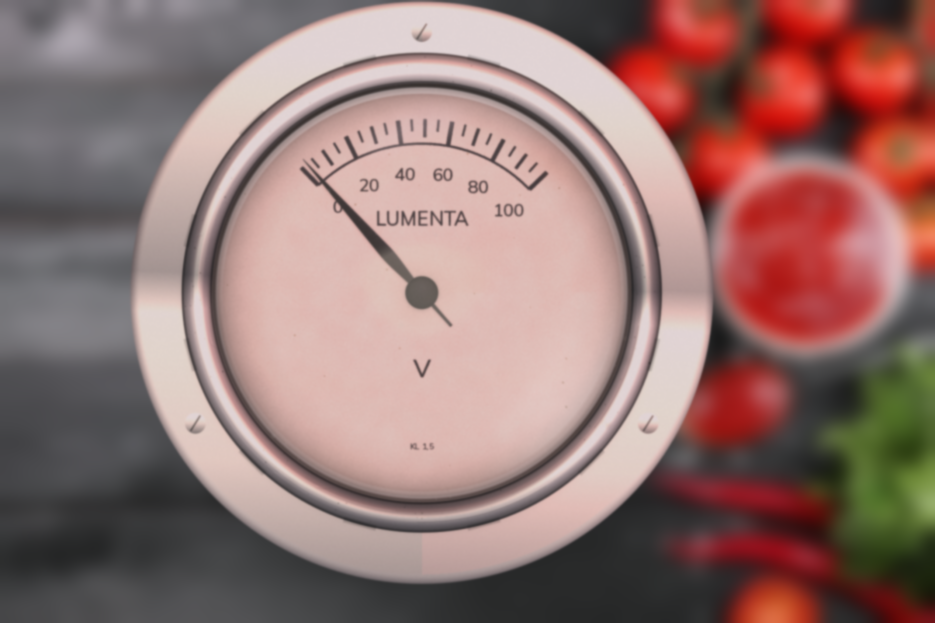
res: {"value": 2.5, "unit": "V"}
